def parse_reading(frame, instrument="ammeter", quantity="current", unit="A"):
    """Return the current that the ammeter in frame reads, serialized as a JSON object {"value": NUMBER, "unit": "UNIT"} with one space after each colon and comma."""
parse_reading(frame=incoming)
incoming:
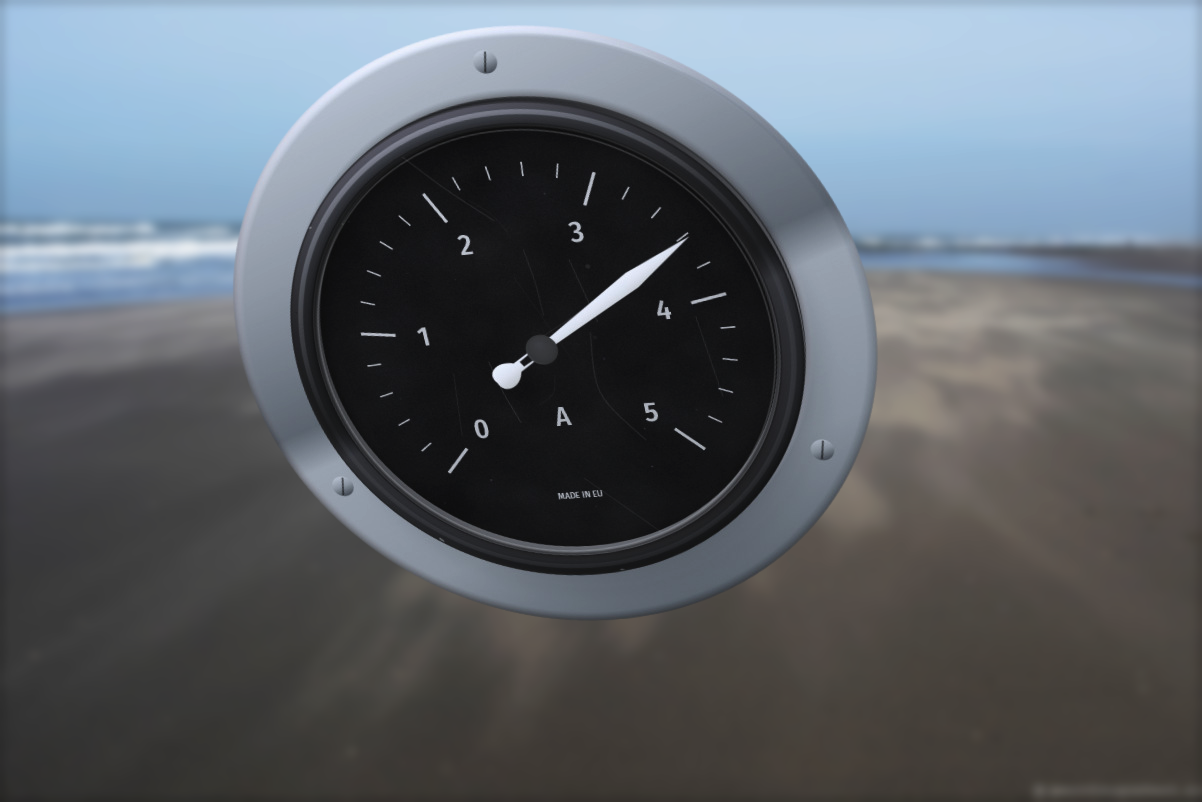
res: {"value": 3.6, "unit": "A"}
